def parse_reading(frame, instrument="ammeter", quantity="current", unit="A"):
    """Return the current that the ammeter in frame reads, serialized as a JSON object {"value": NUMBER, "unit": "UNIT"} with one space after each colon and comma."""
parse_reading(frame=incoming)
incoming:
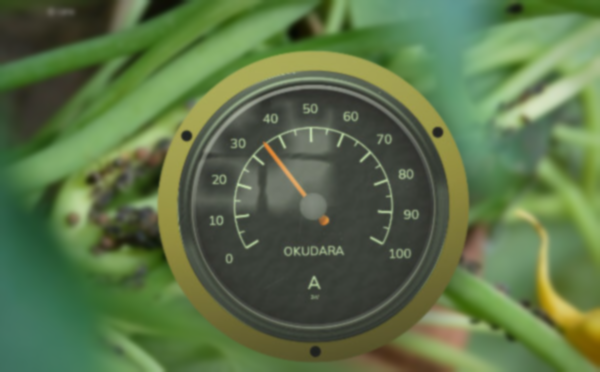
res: {"value": 35, "unit": "A"}
